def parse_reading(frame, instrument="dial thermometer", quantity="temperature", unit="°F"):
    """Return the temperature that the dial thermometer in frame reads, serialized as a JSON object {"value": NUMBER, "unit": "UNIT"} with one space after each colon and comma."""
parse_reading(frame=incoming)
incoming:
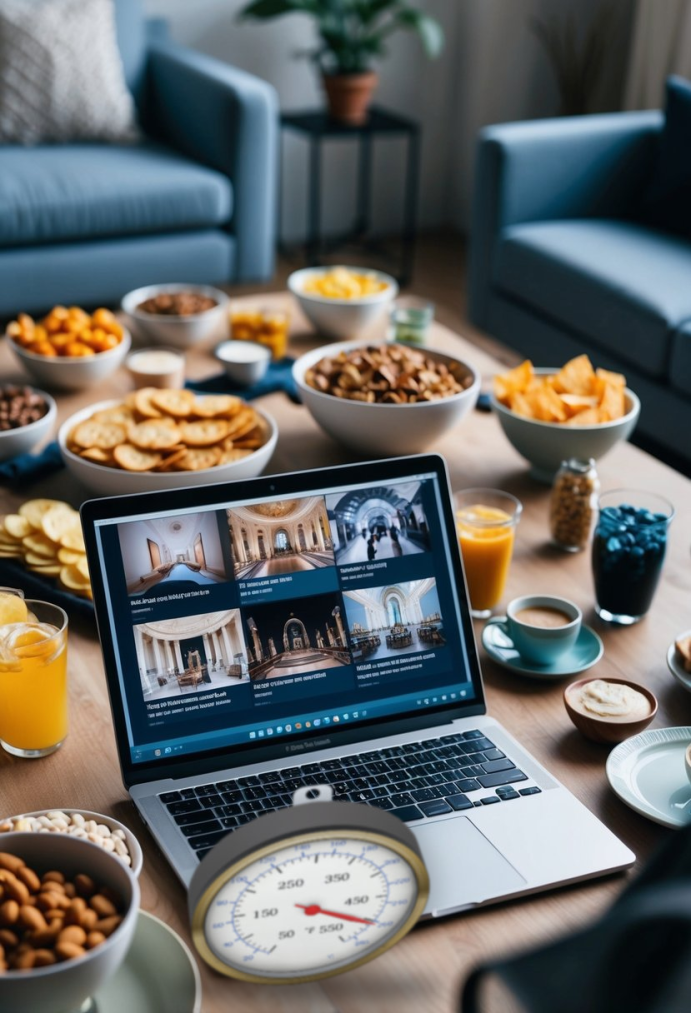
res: {"value": 500, "unit": "°F"}
